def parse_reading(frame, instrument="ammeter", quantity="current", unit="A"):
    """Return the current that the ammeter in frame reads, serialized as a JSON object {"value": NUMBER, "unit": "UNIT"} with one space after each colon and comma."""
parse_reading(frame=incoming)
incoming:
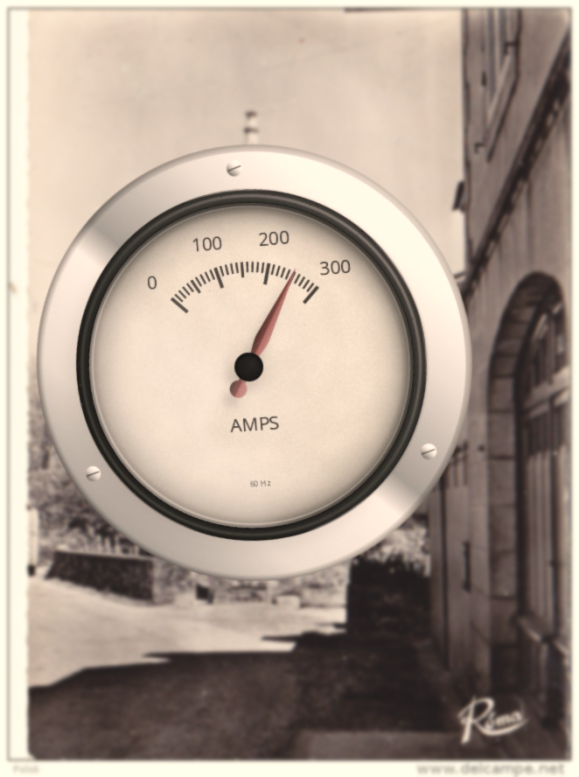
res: {"value": 250, "unit": "A"}
